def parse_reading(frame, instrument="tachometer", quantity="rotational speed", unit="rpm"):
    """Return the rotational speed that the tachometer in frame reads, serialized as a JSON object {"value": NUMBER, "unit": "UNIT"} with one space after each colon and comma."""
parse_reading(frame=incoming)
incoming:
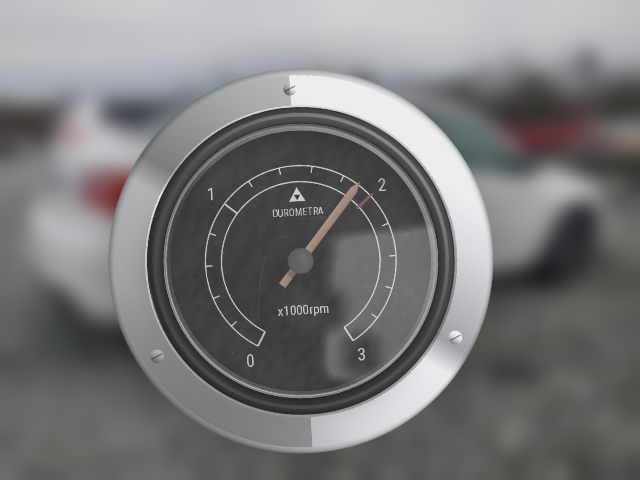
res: {"value": 1900, "unit": "rpm"}
